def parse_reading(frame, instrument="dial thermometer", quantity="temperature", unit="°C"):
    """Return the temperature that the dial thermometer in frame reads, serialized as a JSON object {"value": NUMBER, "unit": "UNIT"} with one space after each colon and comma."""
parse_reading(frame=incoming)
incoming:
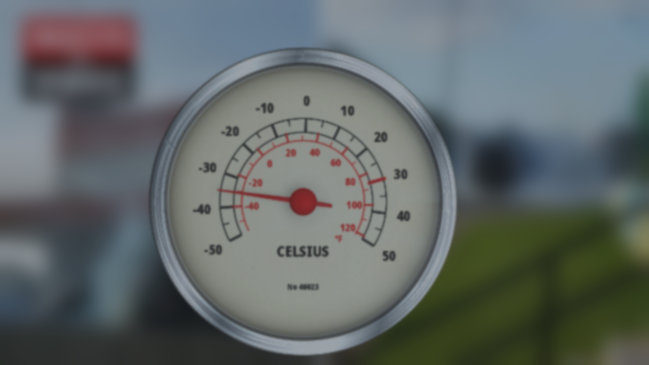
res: {"value": -35, "unit": "°C"}
